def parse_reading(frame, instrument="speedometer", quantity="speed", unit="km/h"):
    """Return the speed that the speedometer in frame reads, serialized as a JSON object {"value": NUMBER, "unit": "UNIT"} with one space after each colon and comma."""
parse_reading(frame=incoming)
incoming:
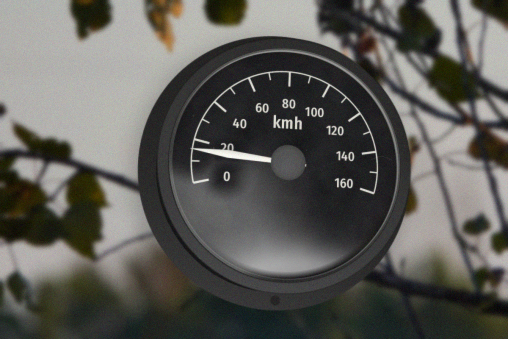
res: {"value": 15, "unit": "km/h"}
